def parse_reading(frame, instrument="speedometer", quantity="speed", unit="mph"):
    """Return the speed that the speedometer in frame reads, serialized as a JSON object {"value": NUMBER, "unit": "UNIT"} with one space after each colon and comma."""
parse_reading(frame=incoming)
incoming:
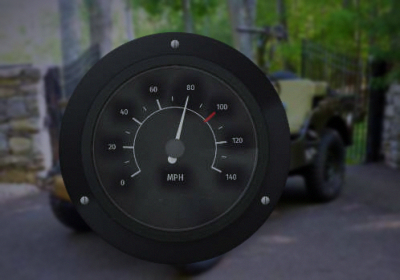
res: {"value": 80, "unit": "mph"}
